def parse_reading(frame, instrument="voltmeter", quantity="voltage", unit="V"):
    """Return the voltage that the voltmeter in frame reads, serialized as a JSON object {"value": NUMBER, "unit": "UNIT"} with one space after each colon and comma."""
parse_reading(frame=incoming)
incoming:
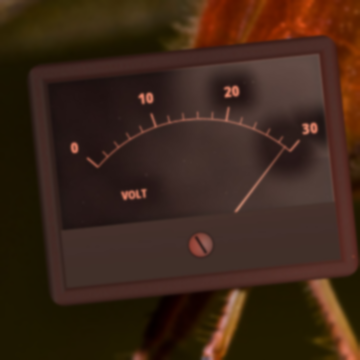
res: {"value": 29, "unit": "V"}
